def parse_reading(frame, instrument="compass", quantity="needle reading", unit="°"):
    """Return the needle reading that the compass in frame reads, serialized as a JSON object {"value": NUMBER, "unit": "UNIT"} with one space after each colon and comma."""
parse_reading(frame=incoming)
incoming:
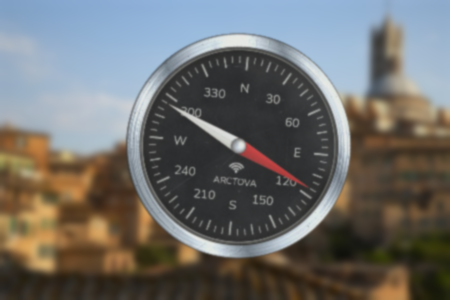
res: {"value": 115, "unit": "°"}
